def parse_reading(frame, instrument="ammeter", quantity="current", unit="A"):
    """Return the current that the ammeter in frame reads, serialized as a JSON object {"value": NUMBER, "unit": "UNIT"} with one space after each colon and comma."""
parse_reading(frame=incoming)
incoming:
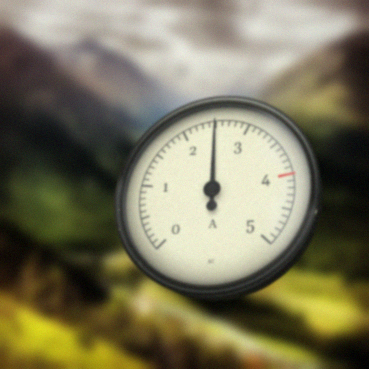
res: {"value": 2.5, "unit": "A"}
